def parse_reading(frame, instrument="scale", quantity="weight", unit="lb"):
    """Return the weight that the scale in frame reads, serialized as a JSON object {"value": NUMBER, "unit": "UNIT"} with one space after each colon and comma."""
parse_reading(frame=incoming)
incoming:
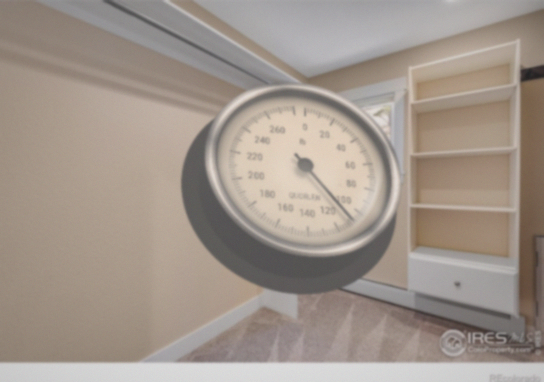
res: {"value": 110, "unit": "lb"}
